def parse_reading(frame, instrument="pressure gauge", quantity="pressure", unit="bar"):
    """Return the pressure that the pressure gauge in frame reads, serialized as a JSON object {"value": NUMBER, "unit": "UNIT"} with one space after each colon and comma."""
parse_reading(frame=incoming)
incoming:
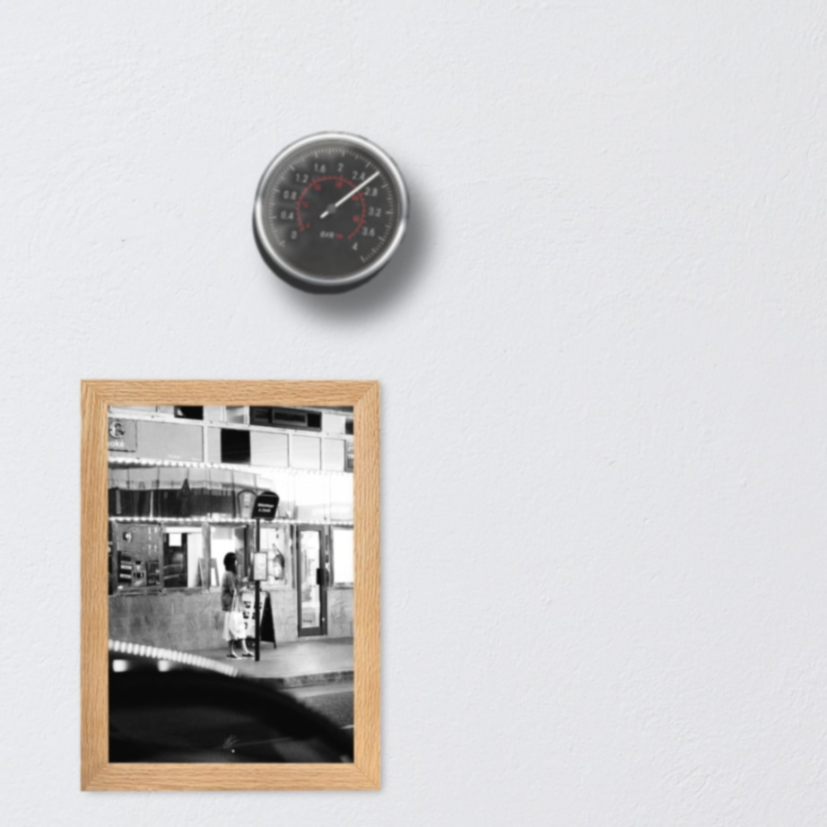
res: {"value": 2.6, "unit": "bar"}
